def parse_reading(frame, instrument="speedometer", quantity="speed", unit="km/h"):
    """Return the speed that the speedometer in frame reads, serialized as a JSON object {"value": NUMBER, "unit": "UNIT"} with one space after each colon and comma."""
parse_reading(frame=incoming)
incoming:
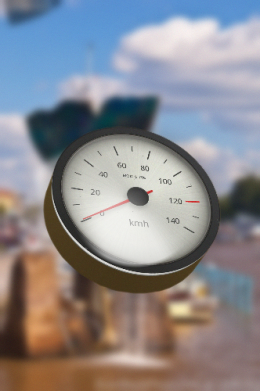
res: {"value": 0, "unit": "km/h"}
